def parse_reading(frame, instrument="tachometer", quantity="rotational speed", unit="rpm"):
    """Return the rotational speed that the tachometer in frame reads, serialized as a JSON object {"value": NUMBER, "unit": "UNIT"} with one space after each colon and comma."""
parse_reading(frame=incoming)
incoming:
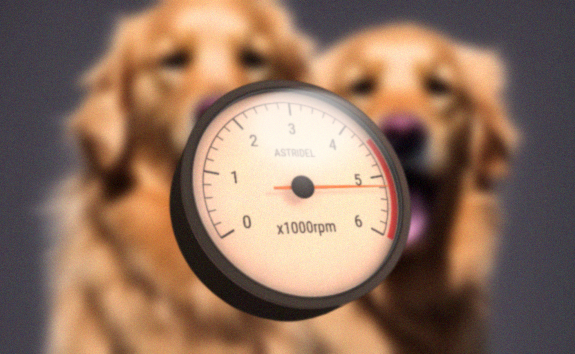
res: {"value": 5200, "unit": "rpm"}
